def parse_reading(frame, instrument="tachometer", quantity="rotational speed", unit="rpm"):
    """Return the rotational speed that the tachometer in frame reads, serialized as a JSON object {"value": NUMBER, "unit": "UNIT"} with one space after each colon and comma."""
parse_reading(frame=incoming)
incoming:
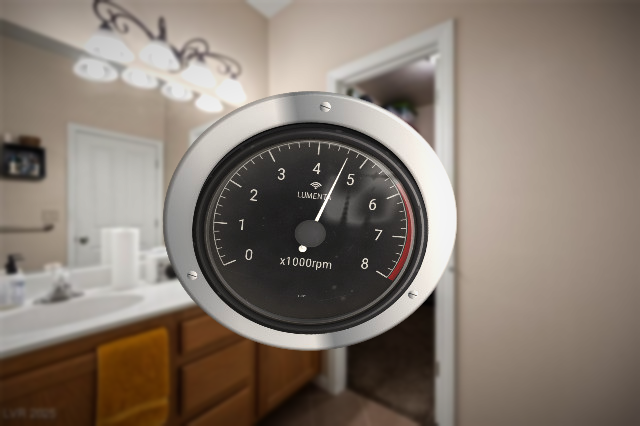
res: {"value": 4600, "unit": "rpm"}
